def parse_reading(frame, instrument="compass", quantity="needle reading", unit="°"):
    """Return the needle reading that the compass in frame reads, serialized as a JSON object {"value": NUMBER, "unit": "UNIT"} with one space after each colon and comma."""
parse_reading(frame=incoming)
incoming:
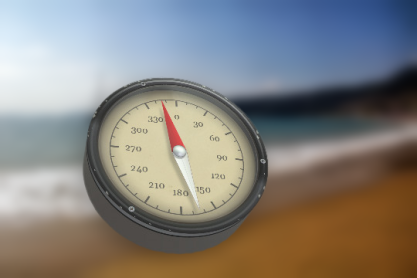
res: {"value": 345, "unit": "°"}
